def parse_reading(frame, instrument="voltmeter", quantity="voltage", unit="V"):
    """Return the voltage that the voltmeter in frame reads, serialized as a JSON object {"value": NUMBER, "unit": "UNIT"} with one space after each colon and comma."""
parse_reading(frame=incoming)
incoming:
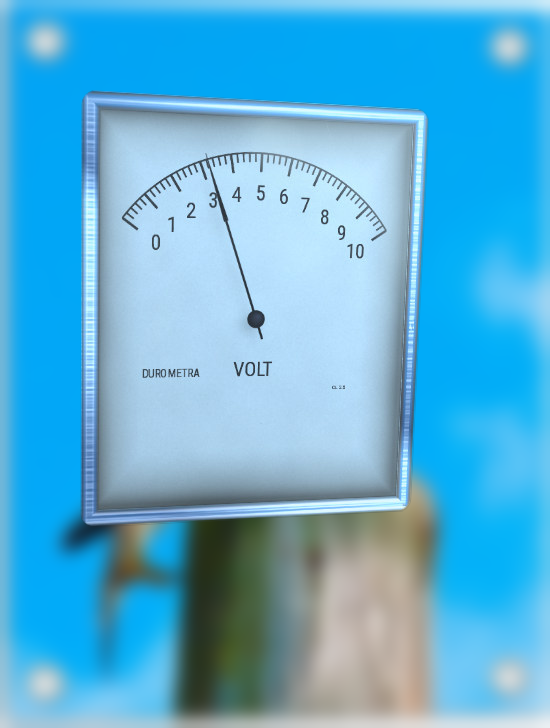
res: {"value": 3.2, "unit": "V"}
